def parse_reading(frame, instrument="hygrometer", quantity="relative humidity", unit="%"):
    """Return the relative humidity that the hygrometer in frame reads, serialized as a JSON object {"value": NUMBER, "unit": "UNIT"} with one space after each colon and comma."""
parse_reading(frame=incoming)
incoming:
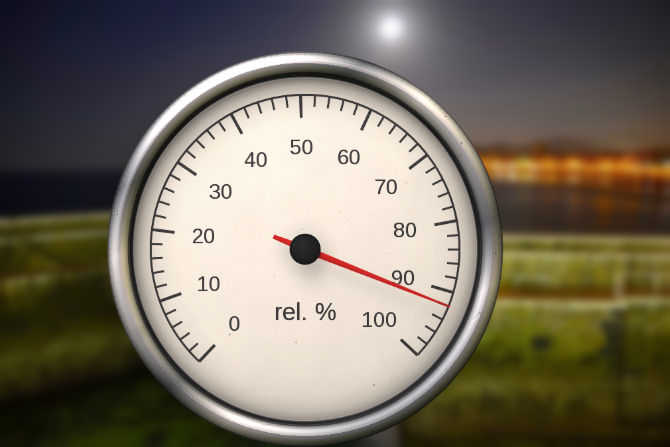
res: {"value": 92, "unit": "%"}
